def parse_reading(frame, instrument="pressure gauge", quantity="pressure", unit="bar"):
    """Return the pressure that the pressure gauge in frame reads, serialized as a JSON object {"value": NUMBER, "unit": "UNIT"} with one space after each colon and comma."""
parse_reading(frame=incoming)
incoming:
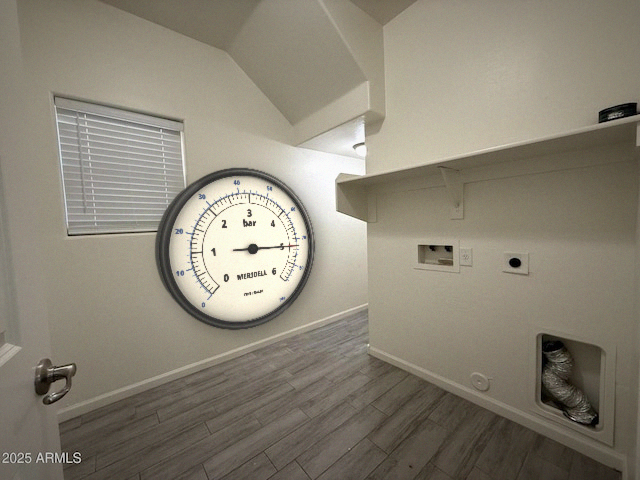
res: {"value": 5, "unit": "bar"}
